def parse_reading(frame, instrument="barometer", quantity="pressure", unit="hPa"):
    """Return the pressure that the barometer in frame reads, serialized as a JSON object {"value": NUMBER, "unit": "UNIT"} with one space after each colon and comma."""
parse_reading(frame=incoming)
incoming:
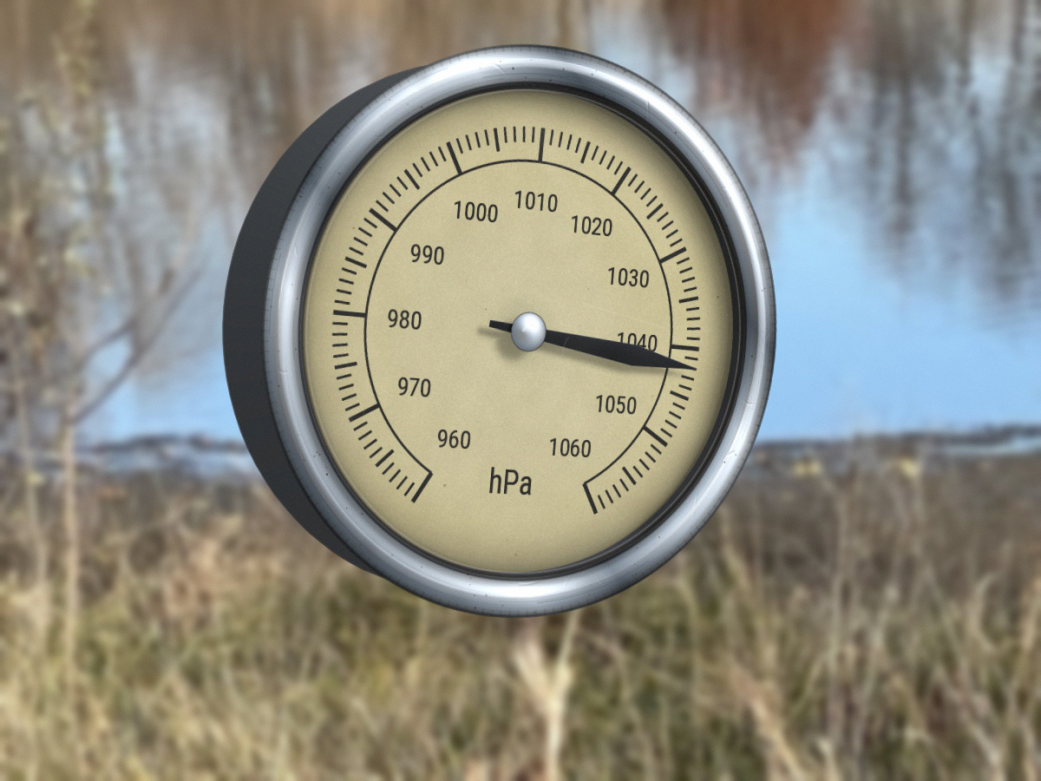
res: {"value": 1042, "unit": "hPa"}
